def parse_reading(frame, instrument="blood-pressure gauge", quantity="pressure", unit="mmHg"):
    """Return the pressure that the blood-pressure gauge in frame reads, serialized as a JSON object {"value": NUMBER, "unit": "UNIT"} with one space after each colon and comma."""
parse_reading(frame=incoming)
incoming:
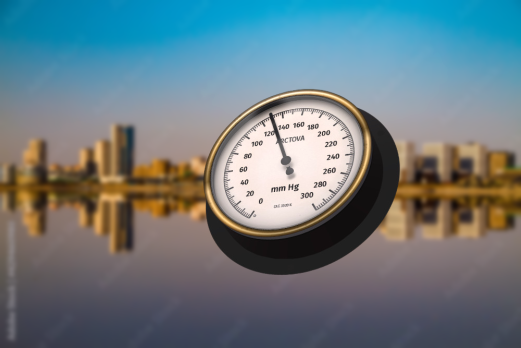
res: {"value": 130, "unit": "mmHg"}
